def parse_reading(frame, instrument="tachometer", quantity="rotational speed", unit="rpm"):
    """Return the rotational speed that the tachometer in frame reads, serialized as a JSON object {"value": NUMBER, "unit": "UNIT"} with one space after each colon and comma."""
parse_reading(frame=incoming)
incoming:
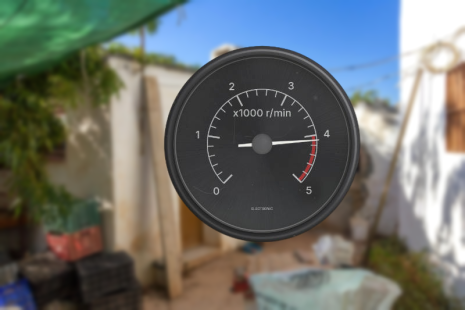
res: {"value": 4100, "unit": "rpm"}
